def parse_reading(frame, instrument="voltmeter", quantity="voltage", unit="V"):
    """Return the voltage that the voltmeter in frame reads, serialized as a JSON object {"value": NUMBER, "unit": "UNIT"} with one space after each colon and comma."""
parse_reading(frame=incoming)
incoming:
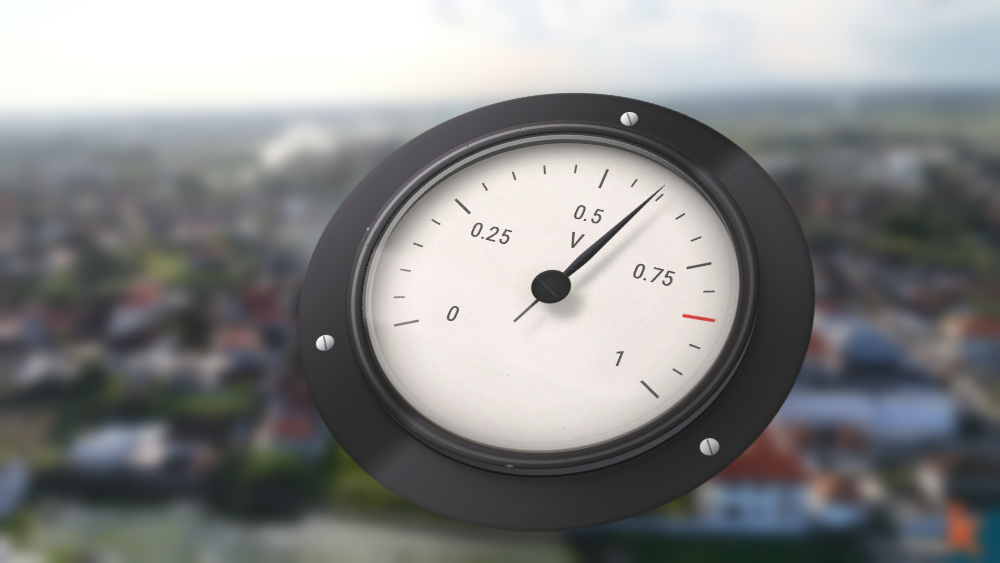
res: {"value": 0.6, "unit": "V"}
